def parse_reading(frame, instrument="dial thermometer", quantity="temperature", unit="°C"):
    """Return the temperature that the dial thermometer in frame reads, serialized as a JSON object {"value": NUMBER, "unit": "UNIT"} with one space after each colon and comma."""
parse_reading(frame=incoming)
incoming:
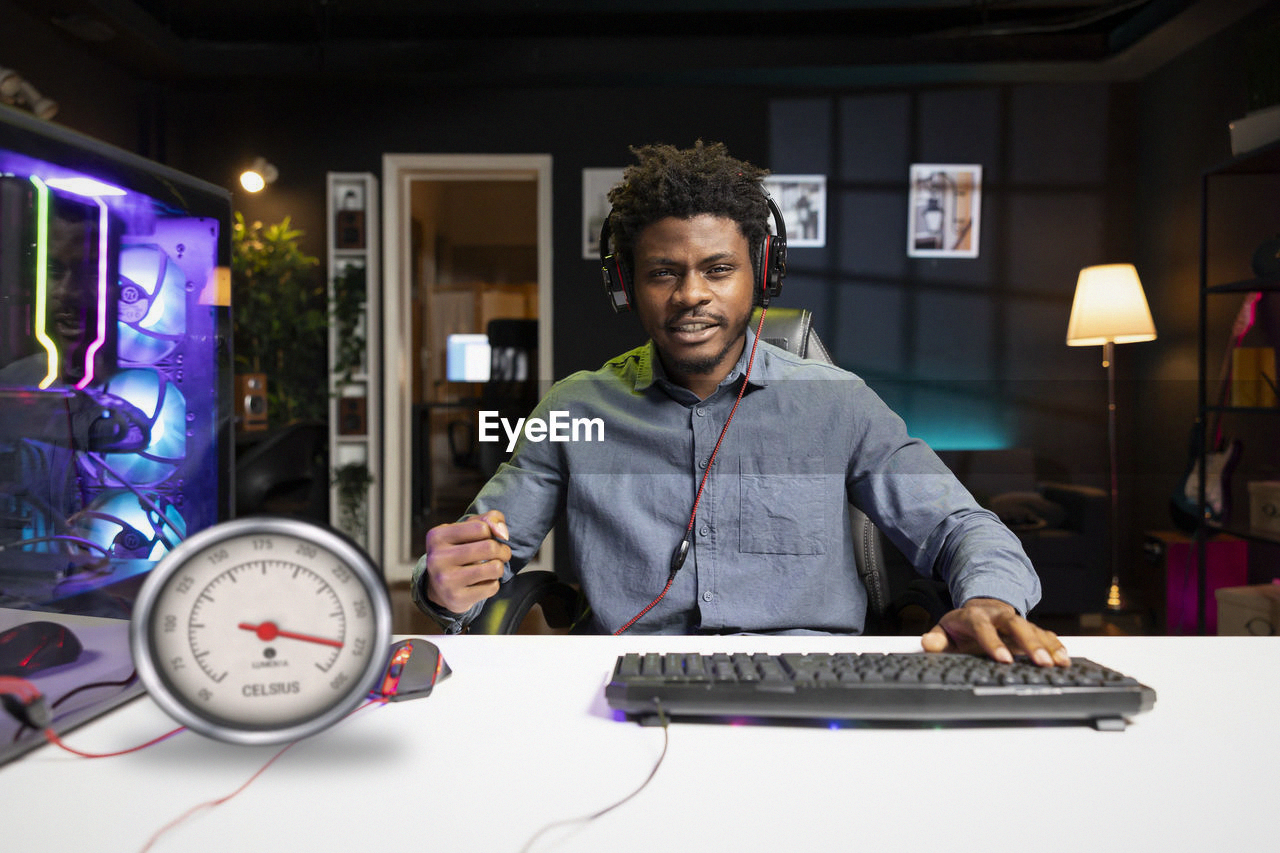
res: {"value": 275, "unit": "°C"}
